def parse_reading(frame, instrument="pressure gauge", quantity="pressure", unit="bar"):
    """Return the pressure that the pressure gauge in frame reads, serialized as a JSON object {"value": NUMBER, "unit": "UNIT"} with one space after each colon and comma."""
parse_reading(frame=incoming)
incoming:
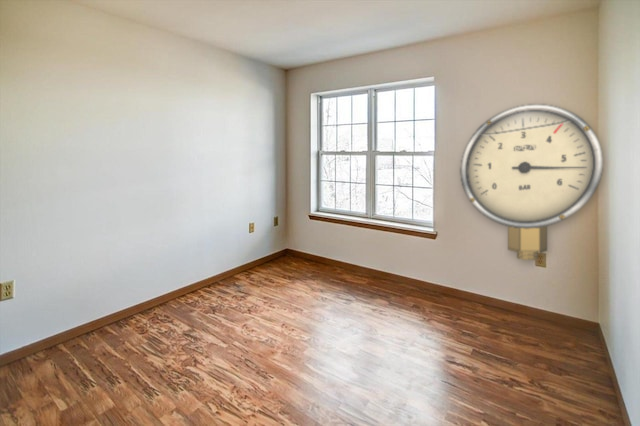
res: {"value": 5.4, "unit": "bar"}
